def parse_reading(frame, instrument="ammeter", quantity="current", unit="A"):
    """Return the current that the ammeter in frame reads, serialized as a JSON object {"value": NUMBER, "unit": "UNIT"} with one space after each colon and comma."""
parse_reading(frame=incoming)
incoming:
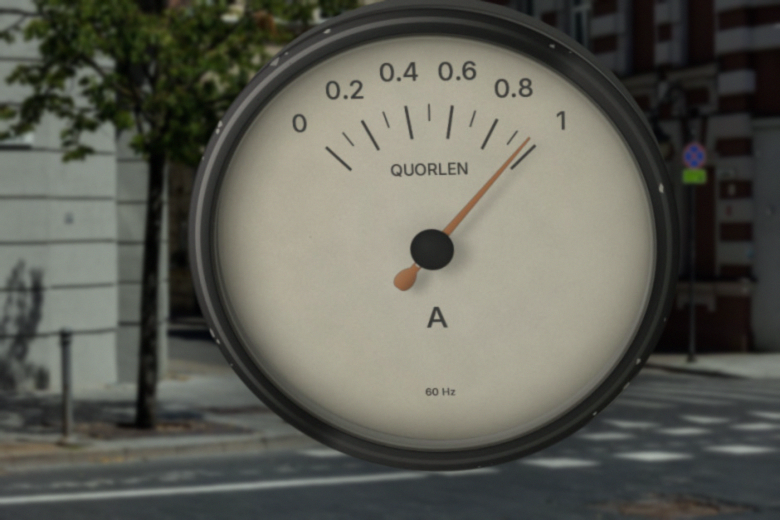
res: {"value": 0.95, "unit": "A"}
